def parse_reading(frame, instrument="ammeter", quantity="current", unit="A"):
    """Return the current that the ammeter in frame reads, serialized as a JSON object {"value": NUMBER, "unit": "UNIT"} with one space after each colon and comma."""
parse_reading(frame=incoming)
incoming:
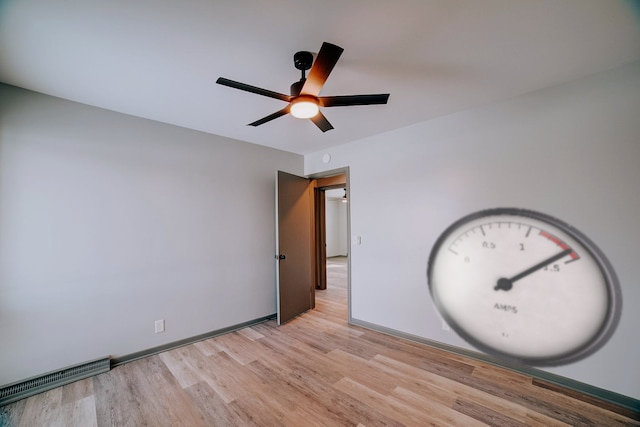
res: {"value": 1.4, "unit": "A"}
